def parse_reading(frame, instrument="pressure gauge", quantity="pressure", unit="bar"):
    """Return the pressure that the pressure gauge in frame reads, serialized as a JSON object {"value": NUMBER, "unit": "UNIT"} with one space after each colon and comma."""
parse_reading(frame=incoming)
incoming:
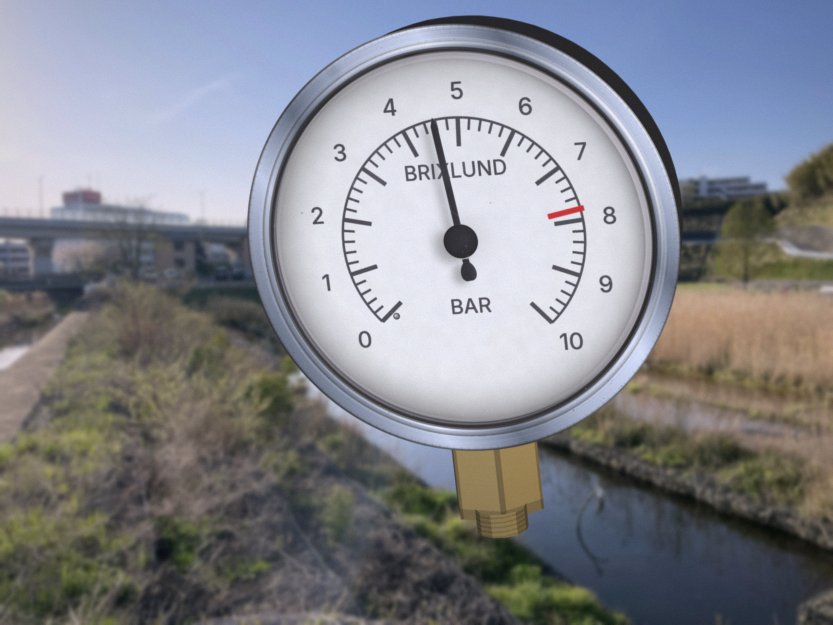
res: {"value": 4.6, "unit": "bar"}
